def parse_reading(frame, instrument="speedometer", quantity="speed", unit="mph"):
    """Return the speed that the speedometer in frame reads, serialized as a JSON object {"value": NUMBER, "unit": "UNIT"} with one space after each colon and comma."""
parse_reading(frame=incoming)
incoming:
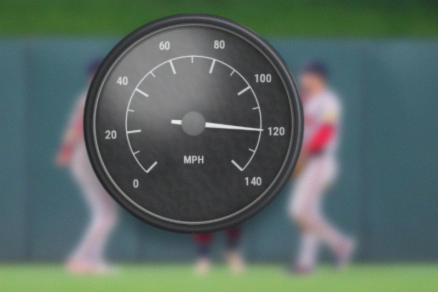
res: {"value": 120, "unit": "mph"}
